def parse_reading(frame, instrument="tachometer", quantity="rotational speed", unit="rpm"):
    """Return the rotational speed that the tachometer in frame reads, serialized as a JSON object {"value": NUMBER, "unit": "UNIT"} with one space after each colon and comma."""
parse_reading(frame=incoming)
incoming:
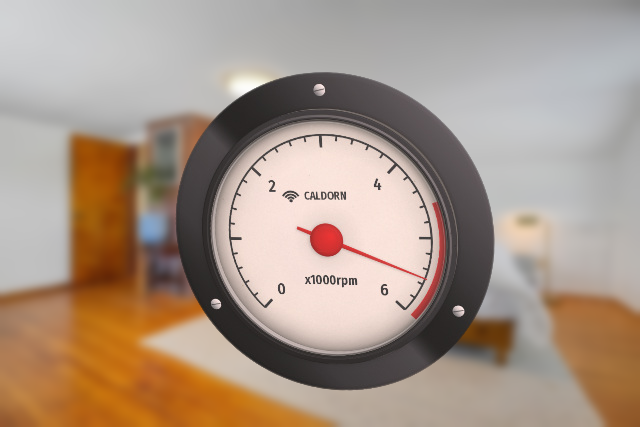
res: {"value": 5500, "unit": "rpm"}
